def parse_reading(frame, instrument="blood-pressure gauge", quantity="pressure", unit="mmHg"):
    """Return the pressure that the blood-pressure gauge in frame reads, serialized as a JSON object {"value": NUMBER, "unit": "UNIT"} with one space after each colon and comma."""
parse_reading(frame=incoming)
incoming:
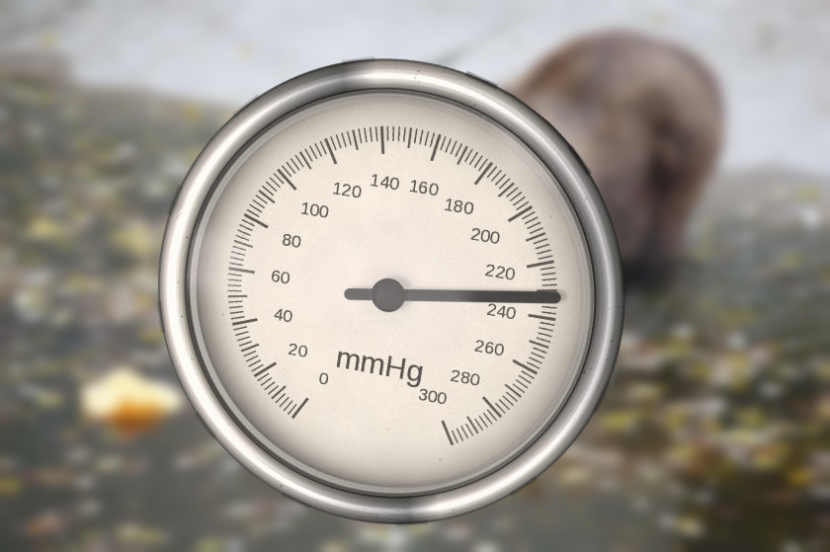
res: {"value": 232, "unit": "mmHg"}
